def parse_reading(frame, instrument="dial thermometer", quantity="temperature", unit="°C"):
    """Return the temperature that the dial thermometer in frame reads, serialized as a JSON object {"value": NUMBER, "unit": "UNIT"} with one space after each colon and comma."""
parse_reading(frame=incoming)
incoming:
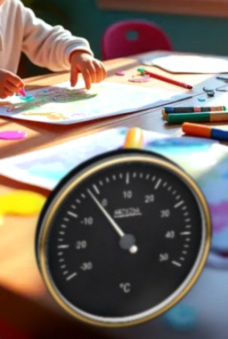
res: {"value": -2, "unit": "°C"}
